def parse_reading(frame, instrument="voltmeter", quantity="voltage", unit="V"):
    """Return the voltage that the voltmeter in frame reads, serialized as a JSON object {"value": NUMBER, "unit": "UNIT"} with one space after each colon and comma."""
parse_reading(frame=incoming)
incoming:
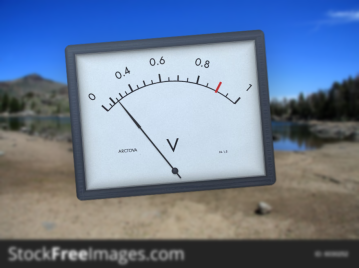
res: {"value": 0.25, "unit": "V"}
